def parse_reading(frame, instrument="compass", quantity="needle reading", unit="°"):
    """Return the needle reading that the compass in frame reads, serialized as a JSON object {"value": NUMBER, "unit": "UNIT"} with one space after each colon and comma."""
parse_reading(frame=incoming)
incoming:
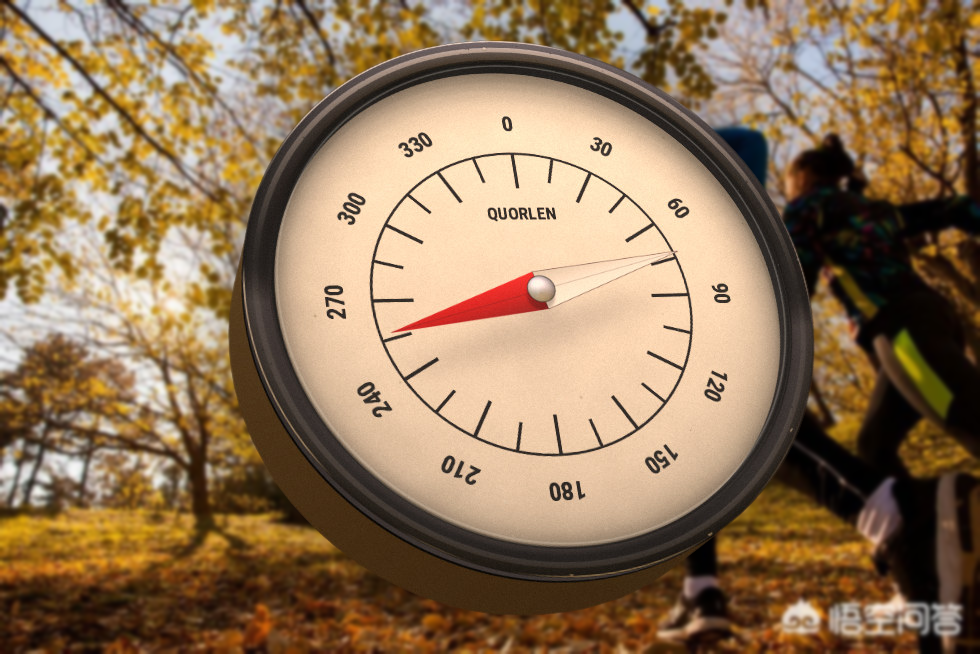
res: {"value": 255, "unit": "°"}
